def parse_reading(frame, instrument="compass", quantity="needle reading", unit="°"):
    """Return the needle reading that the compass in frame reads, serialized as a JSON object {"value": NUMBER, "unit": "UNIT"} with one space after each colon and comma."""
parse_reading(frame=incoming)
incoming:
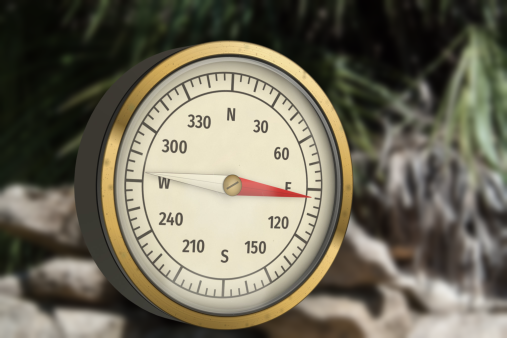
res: {"value": 95, "unit": "°"}
